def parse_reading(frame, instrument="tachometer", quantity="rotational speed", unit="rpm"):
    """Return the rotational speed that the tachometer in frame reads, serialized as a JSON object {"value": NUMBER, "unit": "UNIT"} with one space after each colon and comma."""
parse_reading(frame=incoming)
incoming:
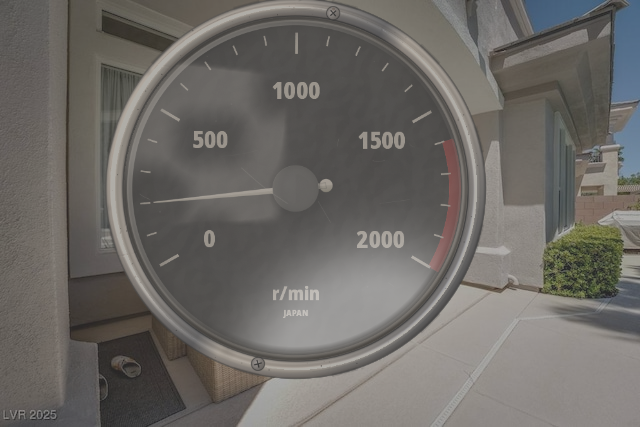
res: {"value": 200, "unit": "rpm"}
